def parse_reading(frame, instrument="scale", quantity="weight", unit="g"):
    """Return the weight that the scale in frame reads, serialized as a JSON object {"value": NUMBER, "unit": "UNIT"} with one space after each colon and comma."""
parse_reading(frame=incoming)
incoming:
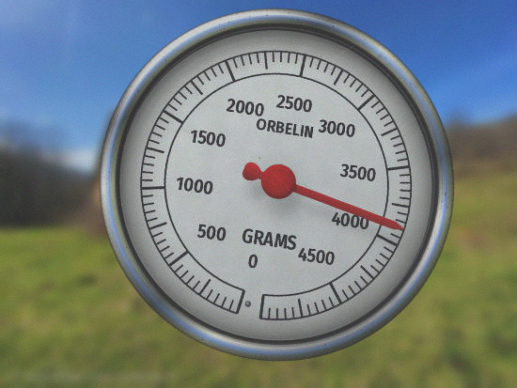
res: {"value": 3900, "unit": "g"}
